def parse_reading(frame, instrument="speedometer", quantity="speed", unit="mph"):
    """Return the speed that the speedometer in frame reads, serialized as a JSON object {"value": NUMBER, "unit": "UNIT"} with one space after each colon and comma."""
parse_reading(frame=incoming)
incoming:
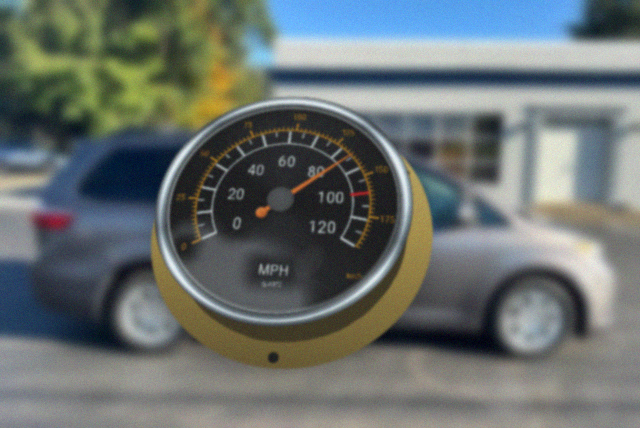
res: {"value": 85, "unit": "mph"}
